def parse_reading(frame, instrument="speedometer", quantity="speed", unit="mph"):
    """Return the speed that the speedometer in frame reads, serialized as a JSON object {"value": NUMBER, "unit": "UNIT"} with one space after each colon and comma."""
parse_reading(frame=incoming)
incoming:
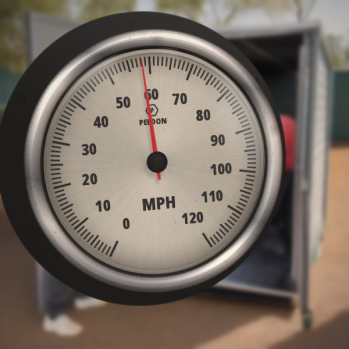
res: {"value": 58, "unit": "mph"}
